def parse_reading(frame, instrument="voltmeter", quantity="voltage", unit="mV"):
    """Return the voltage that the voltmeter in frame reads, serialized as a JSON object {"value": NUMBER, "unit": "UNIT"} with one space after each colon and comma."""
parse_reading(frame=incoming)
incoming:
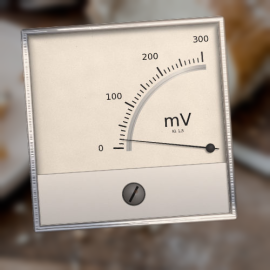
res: {"value": 20, "unit": "mV"}
